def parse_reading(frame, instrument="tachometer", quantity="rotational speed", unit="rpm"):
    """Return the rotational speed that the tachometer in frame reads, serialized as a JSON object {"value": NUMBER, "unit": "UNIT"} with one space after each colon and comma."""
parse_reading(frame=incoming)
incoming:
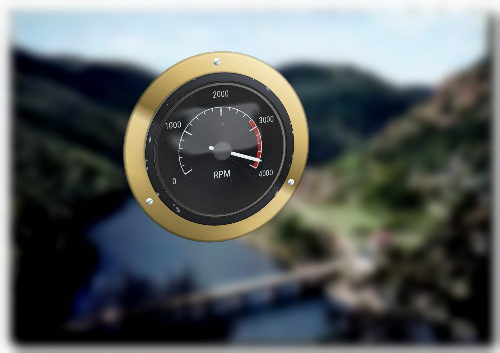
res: {"value": 3800, "unit": "rpm"}
